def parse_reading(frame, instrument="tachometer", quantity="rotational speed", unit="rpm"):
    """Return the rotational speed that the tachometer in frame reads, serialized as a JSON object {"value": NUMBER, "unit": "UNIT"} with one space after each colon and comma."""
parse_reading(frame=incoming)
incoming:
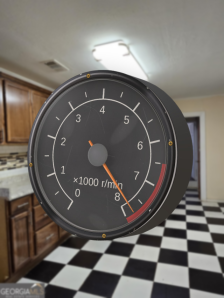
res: {"value": 7750, "unit": "rpm"}
